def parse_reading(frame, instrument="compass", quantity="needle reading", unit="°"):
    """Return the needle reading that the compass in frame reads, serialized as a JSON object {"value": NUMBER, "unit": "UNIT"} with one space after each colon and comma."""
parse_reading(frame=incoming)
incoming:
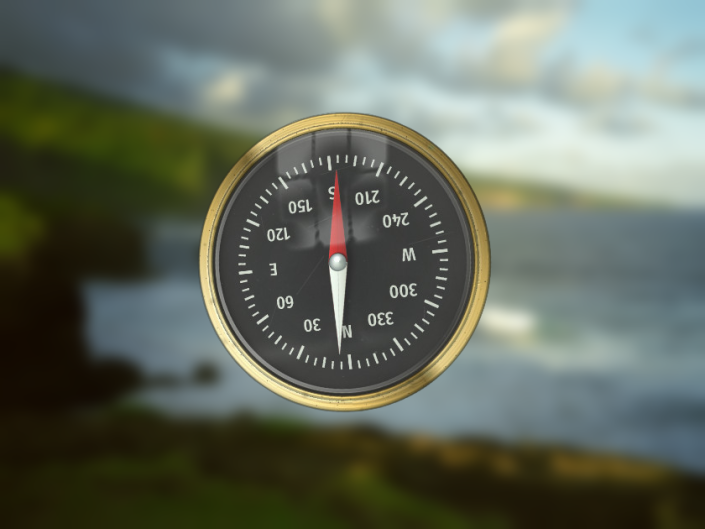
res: {"value": 185, "unit": "°"}
